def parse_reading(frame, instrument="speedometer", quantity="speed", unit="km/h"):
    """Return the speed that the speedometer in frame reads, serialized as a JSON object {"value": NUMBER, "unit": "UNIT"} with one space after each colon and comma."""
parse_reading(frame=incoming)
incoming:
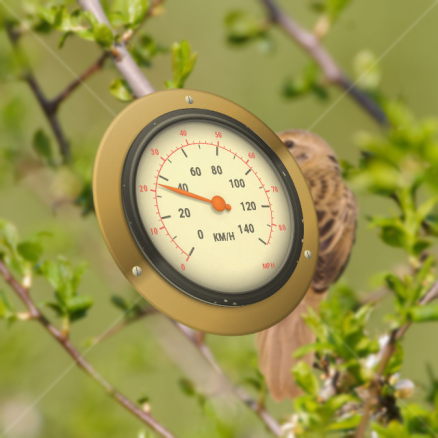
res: {"value": 35, "unit": "km/h"}
